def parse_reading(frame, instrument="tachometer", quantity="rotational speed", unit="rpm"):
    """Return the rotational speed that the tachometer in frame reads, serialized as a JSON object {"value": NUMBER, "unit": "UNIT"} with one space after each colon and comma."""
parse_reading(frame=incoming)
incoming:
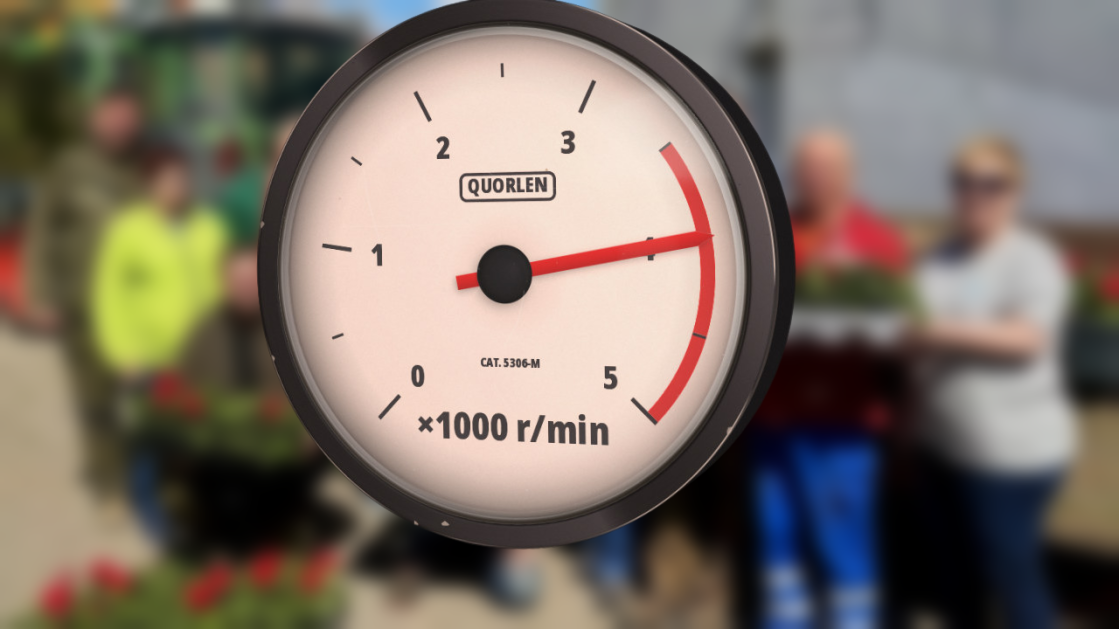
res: {"value": 4000, "unit": "rpm"}
